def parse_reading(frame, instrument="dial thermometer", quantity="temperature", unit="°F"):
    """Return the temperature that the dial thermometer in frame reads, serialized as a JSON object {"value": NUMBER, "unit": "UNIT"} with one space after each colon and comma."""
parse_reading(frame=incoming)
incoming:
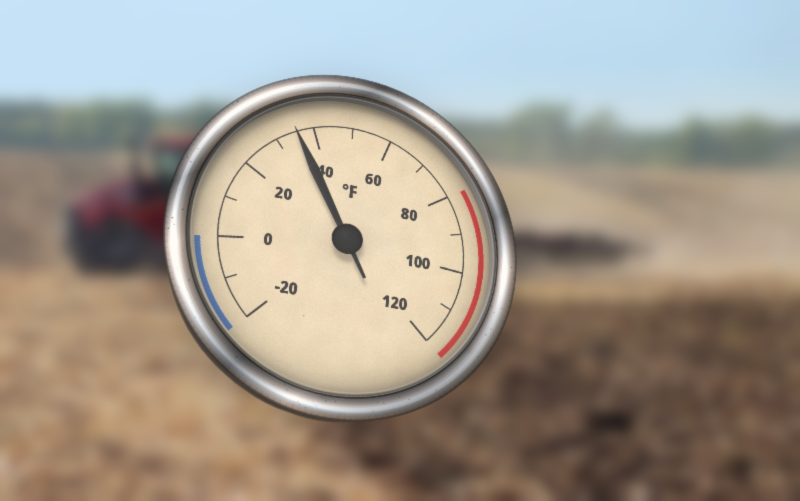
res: {"value": 35, "unit": "°F"}
